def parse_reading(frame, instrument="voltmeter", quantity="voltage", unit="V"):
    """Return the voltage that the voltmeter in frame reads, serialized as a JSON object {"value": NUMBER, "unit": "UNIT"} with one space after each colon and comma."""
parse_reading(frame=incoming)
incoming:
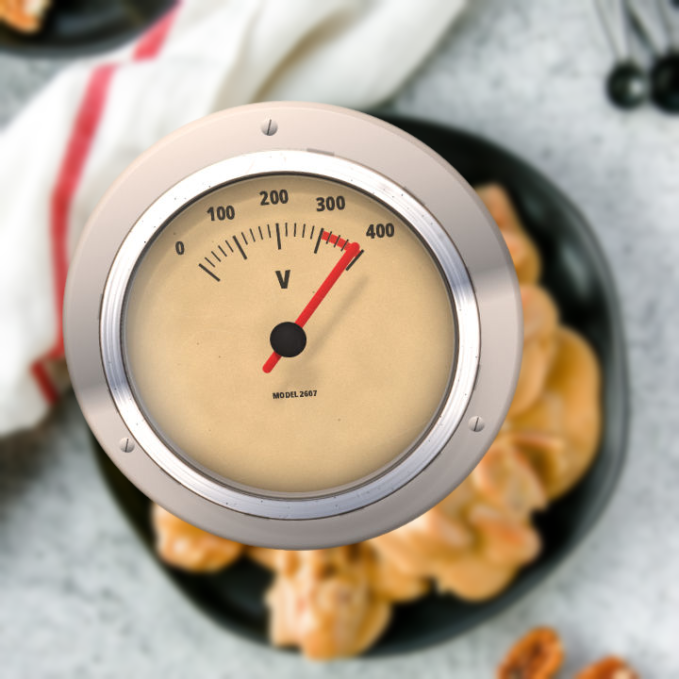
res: {"value": 380, "unit": "V"}
